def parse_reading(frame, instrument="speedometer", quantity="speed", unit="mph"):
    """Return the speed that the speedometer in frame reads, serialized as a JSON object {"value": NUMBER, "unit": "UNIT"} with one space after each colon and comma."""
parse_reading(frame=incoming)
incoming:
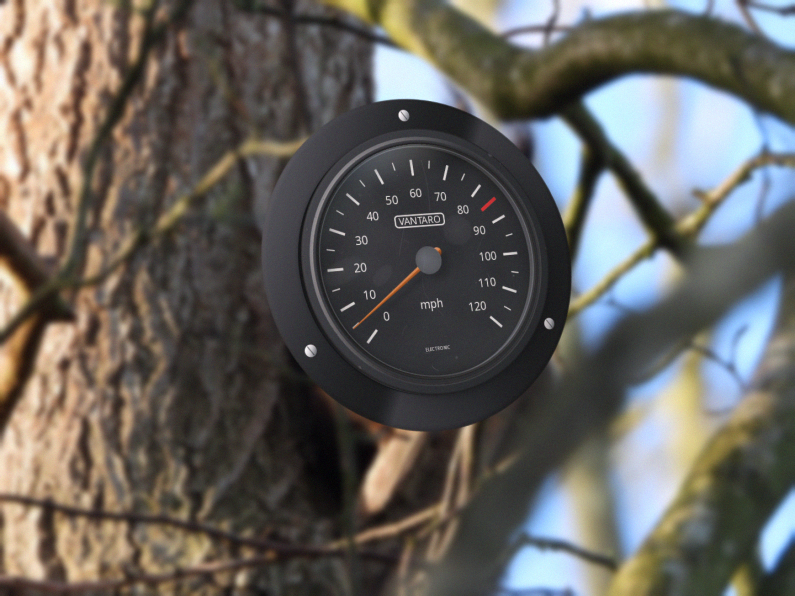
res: {"value": 5, "unit": "mph"}
